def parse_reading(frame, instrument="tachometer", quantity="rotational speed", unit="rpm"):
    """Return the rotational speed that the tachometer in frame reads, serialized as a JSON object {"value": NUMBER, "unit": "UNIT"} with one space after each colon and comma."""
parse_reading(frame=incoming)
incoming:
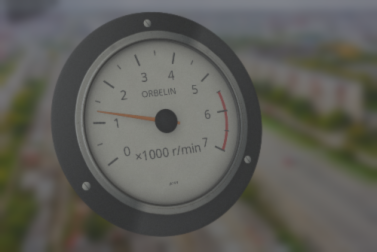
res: {"value": 1250, "unit": "rpm"}
